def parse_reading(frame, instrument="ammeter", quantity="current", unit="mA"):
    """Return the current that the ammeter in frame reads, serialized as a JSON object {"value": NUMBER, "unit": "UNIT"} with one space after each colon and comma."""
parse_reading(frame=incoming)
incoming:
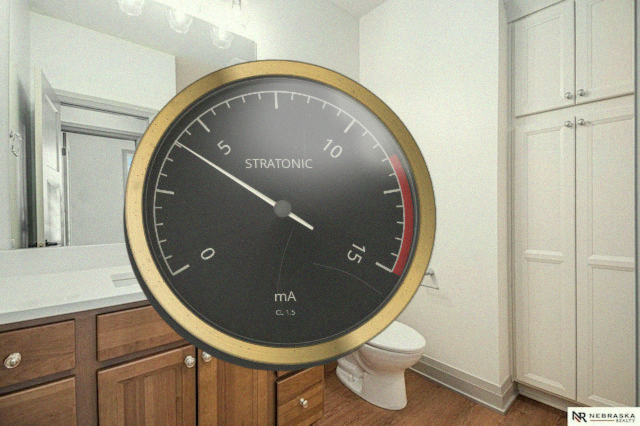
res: {"value": 4, "unit": "mA"}
